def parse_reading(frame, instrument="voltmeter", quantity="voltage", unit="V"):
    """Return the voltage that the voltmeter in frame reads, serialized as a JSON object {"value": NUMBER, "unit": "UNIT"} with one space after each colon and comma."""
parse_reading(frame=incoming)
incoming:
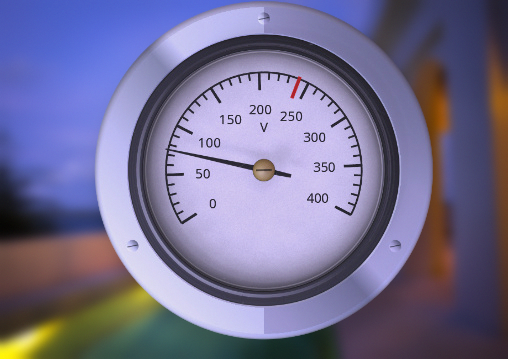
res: {"value": 75, "unit": "V"}
